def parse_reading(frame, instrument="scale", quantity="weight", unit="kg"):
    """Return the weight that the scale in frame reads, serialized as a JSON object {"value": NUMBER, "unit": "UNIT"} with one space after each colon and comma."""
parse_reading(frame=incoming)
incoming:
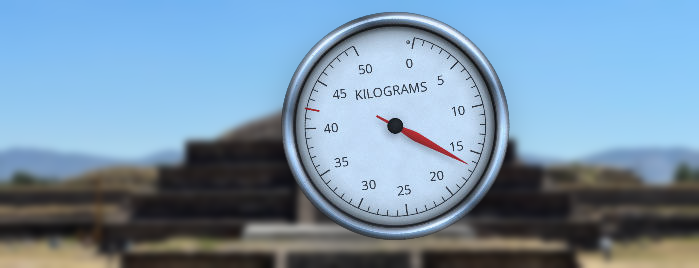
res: {"value": 16.5, "unit": "kg"}
